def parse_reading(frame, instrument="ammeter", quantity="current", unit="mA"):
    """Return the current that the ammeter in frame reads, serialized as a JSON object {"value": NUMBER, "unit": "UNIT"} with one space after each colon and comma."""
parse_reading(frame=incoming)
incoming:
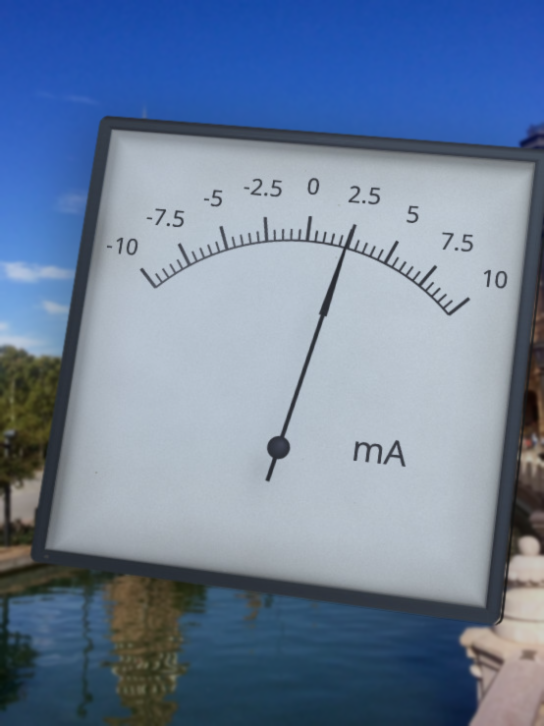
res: {"value": 2.5, "unit": "mA"}
